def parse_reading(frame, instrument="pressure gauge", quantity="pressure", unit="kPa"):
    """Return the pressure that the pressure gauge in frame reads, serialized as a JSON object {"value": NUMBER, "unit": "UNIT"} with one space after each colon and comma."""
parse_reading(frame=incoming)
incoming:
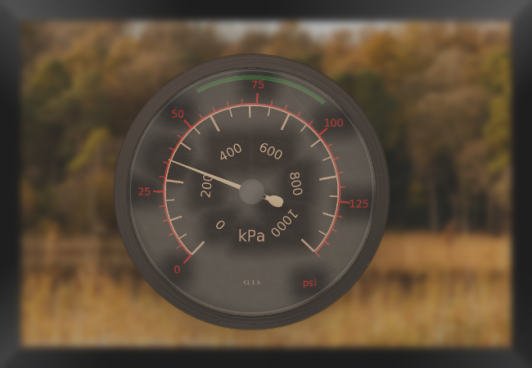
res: {"value": 250, "unit": "kPa"}
